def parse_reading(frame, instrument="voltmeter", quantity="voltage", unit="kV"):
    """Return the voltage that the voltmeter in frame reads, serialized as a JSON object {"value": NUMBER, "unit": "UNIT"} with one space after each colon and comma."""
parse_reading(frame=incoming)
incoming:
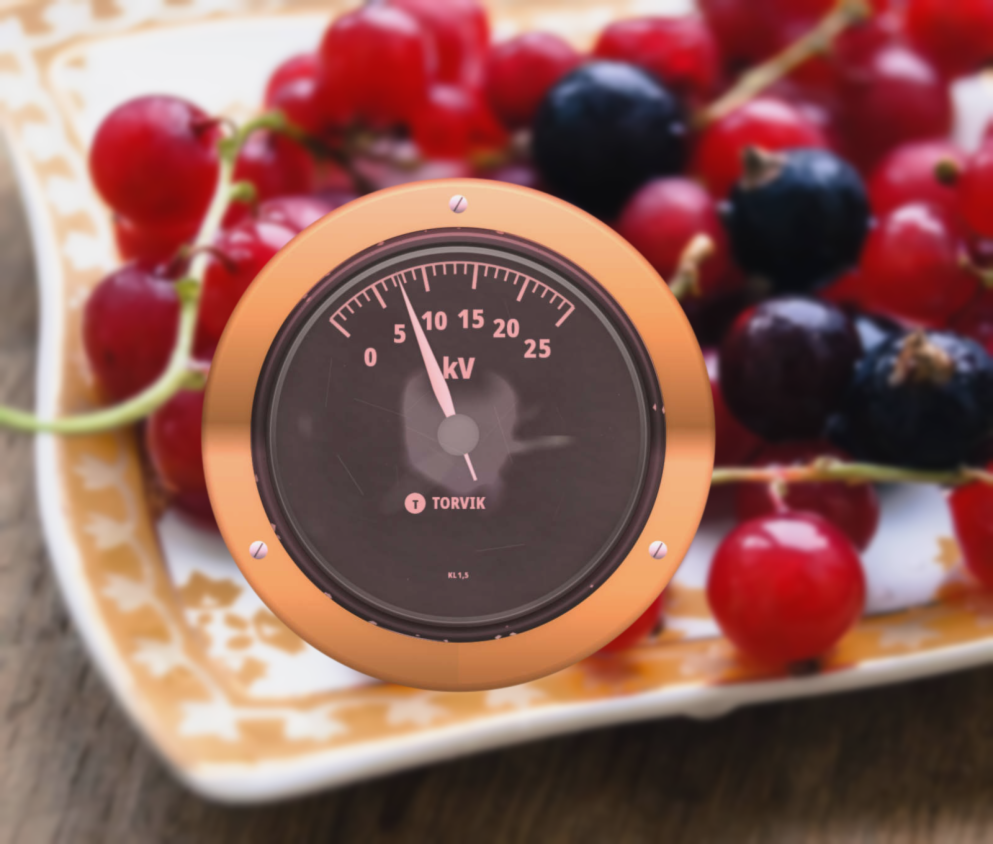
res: {"value": 7.5, "unit": "kV"}
